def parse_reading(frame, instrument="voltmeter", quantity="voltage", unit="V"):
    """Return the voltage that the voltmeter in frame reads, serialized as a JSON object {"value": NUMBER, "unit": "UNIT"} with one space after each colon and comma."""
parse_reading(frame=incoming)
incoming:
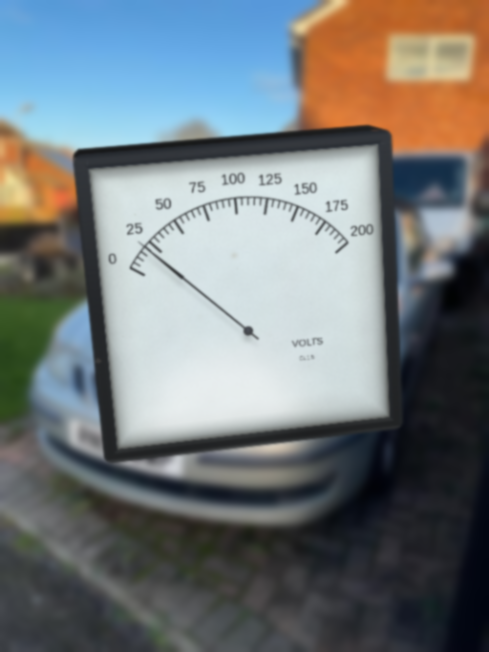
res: {"value": 20, "unit": "V"}
